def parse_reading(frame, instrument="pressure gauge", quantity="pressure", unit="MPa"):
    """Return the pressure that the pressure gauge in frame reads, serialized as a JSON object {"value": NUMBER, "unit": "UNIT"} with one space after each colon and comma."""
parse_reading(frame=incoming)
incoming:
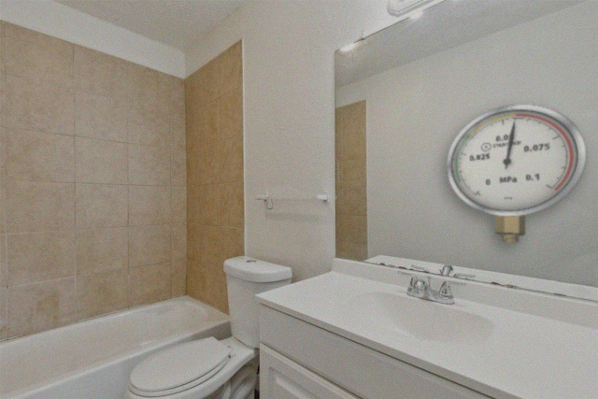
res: {"value": 0.055, "unit": "MPa"}
